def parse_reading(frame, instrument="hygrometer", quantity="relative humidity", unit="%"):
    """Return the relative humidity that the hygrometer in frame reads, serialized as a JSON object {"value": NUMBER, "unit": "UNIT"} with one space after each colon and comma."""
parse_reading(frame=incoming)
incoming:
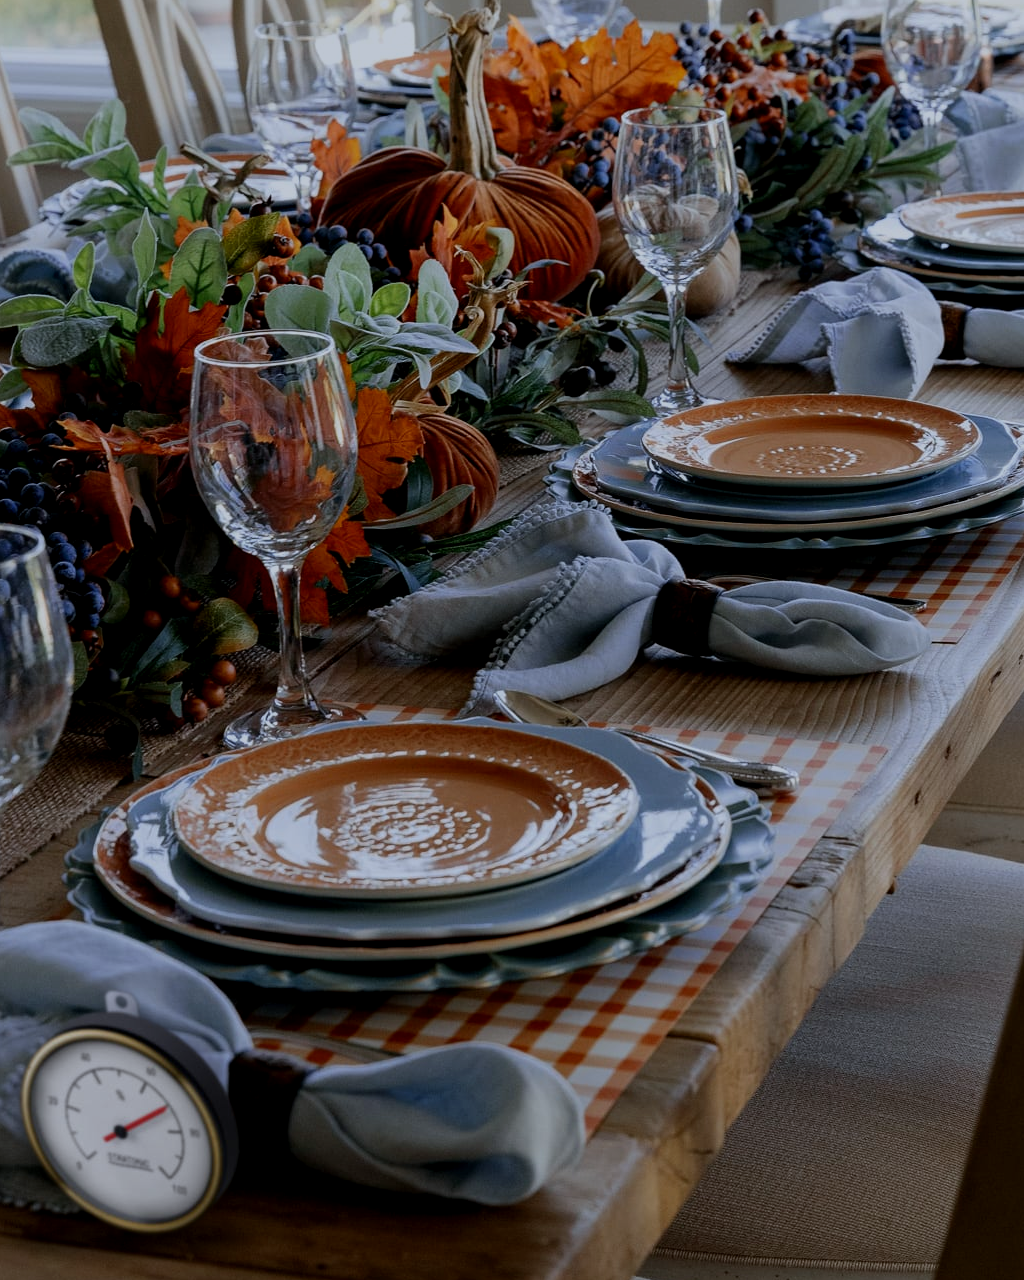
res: {"value": 70, "unit": "%"}
